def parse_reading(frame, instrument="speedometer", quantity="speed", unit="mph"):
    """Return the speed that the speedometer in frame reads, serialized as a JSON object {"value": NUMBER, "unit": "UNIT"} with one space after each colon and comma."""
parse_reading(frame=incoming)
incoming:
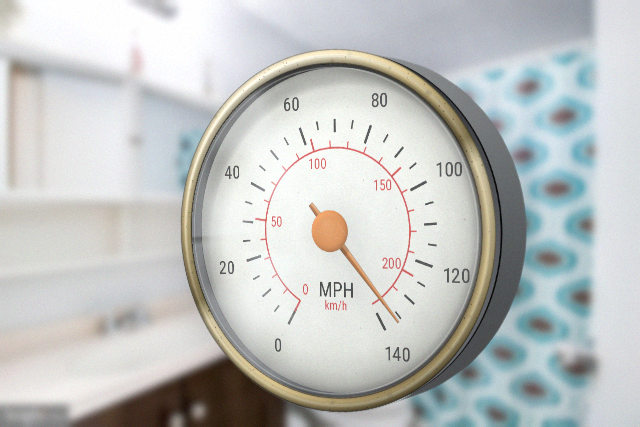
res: {"value": 135, "unit": "mph"}
